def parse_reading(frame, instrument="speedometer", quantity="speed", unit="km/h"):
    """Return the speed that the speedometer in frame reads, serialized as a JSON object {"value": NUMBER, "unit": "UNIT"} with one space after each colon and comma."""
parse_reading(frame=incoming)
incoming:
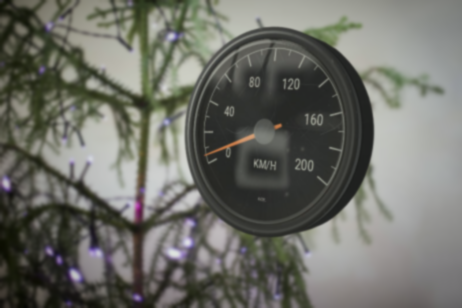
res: {"value": 5, "unit": "km/h"}
